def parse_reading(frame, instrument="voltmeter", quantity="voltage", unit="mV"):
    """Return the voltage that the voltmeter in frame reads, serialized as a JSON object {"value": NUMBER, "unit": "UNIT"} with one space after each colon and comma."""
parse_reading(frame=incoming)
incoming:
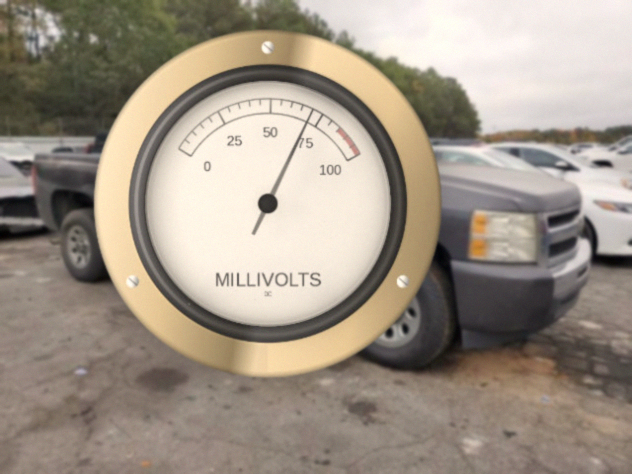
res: {"value": 70, "unit": "mV"}
